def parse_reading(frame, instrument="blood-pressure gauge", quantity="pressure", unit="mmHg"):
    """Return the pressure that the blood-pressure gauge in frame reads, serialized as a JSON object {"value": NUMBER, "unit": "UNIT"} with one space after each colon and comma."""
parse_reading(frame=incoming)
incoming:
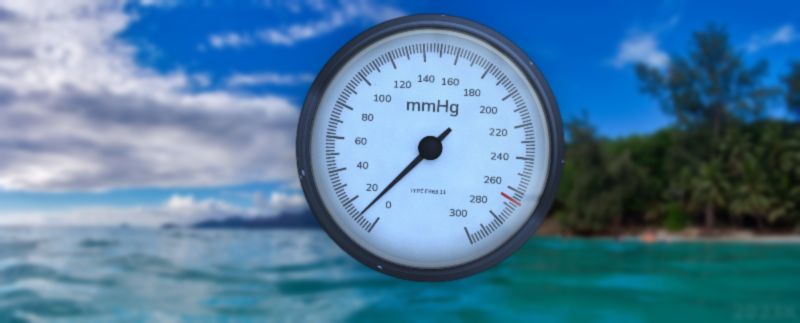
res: {"value": 10, "unit": "mmHg"}
